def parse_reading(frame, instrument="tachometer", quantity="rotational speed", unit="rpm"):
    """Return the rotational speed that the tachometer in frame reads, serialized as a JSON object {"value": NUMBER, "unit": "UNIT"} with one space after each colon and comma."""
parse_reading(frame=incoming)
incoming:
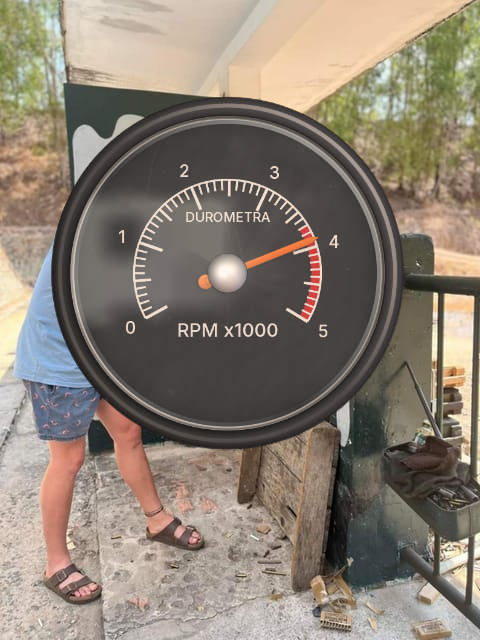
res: {"value": 3900, "unit": "rpm"}
